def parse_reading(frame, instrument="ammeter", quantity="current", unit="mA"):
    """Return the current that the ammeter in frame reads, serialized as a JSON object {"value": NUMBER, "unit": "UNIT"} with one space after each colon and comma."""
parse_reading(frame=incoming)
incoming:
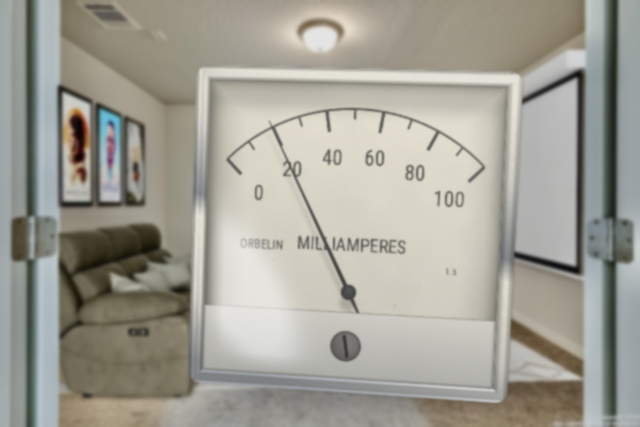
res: {"value": 20, "unit": "mA"}
